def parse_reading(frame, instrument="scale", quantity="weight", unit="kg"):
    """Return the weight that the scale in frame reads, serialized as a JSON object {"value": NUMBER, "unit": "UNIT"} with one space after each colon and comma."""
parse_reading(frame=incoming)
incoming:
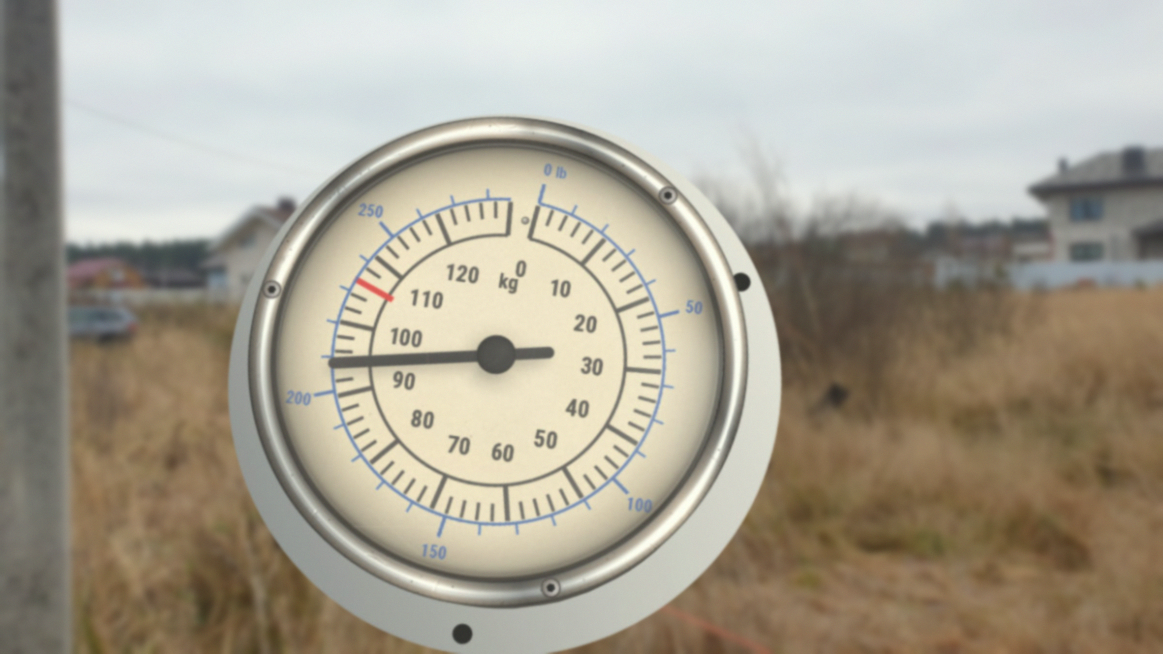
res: {"value": 94, "unit": "kg"}
